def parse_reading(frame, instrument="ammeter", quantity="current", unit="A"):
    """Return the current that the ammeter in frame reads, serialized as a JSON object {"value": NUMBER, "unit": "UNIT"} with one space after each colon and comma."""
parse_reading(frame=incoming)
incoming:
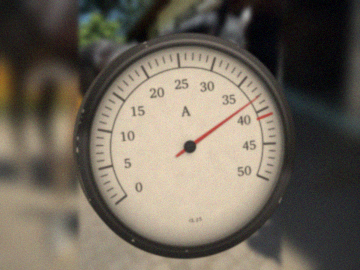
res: {"value": 38, "unit": "A"}
